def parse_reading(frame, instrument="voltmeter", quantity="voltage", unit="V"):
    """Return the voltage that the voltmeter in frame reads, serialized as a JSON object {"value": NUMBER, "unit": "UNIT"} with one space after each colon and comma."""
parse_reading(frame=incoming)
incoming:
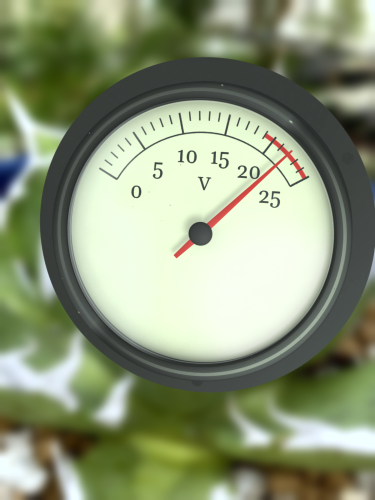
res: {"value": 22, "unit": "V"}
